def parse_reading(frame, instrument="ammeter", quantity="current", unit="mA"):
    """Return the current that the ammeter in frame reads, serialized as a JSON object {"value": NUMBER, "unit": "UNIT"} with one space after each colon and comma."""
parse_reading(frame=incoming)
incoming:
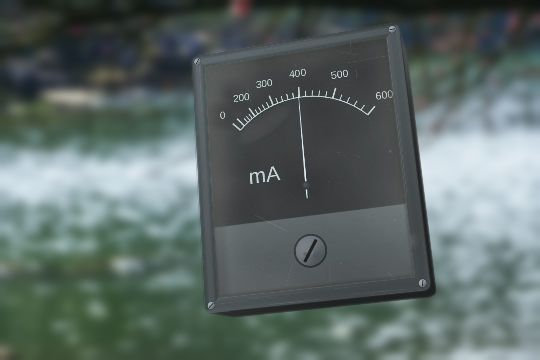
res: {"value": 400, "unit": "mA"}
